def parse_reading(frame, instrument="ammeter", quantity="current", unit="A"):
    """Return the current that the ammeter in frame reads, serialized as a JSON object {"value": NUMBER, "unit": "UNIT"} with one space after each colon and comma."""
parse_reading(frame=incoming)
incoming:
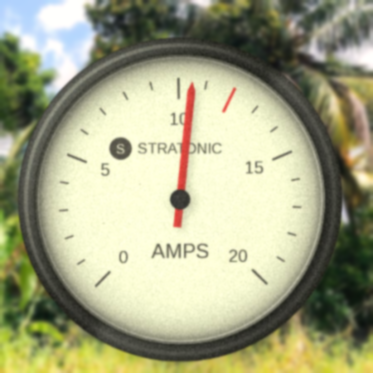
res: {"value": 10.5, "unit": "A"}
